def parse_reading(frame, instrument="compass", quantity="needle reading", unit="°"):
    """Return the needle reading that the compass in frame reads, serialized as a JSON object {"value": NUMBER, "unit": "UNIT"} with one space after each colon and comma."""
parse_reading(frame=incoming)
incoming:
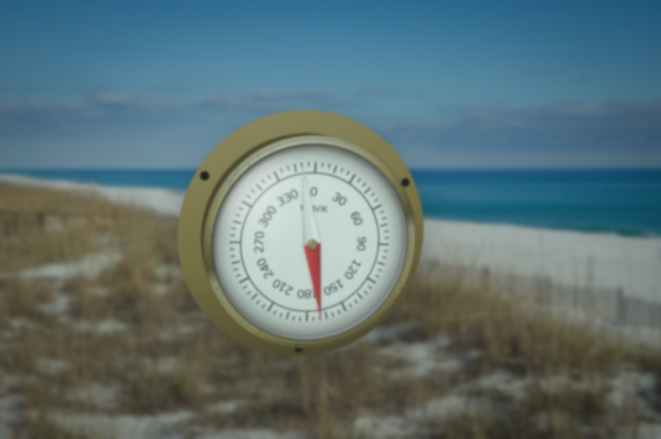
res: {"value": 170, "unit": "°"}
